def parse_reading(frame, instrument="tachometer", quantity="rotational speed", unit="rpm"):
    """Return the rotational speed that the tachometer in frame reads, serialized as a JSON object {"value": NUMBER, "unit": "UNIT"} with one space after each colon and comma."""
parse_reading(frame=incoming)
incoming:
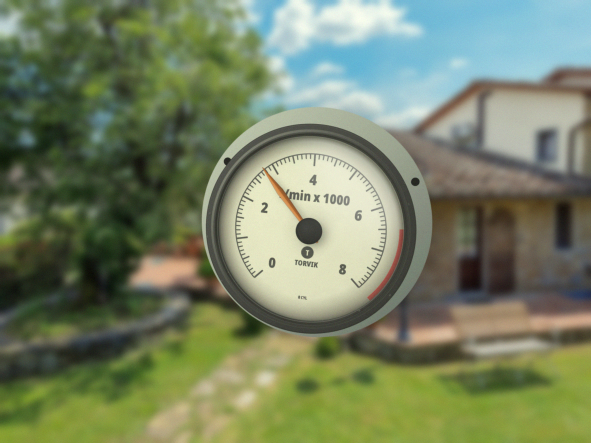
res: {"value": 2800, "unit": "rpm"}
